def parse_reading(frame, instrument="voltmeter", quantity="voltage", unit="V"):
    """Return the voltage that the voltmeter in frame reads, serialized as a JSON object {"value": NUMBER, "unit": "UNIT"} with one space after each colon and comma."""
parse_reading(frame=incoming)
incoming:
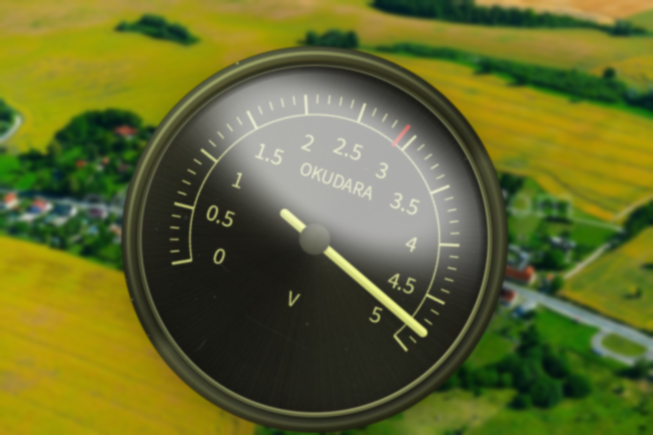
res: {"value": 4.8, "unit": "V"}
